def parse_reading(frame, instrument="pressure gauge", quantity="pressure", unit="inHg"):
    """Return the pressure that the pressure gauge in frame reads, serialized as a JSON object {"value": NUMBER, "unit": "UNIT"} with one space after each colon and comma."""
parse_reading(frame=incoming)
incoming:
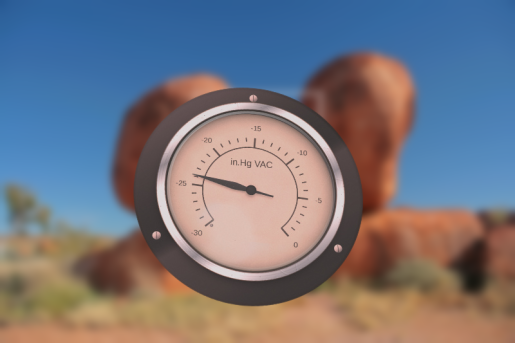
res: {"value": -24, "unit": "inHg"}
